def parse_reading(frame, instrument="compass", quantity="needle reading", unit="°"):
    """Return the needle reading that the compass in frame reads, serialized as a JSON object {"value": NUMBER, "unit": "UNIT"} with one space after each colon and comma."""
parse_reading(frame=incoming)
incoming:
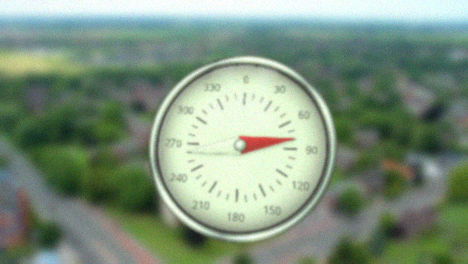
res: {"value": 80, "unit": "°"}
